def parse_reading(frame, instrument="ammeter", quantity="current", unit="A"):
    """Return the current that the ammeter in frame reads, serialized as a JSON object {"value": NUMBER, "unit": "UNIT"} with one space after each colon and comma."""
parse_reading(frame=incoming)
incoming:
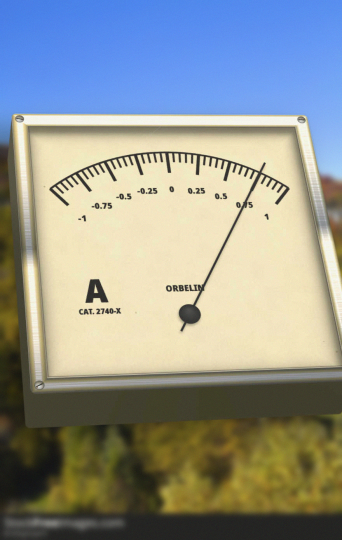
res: {"value": 0.75, "unit": "A"}
